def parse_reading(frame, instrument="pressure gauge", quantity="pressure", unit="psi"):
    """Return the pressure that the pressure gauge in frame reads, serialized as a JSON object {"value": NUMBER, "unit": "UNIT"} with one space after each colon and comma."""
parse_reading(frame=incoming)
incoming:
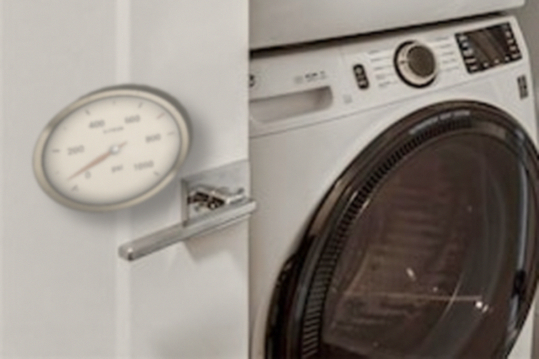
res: {"value": 50, "unit": "psi"}
